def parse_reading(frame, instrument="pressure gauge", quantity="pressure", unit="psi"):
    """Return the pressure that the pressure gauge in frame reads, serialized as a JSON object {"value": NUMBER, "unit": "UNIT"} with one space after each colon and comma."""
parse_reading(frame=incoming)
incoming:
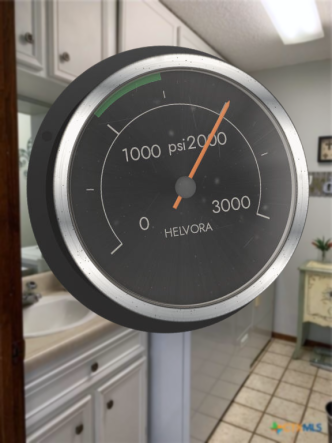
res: {"value": 2000, "unit": "psi"}
